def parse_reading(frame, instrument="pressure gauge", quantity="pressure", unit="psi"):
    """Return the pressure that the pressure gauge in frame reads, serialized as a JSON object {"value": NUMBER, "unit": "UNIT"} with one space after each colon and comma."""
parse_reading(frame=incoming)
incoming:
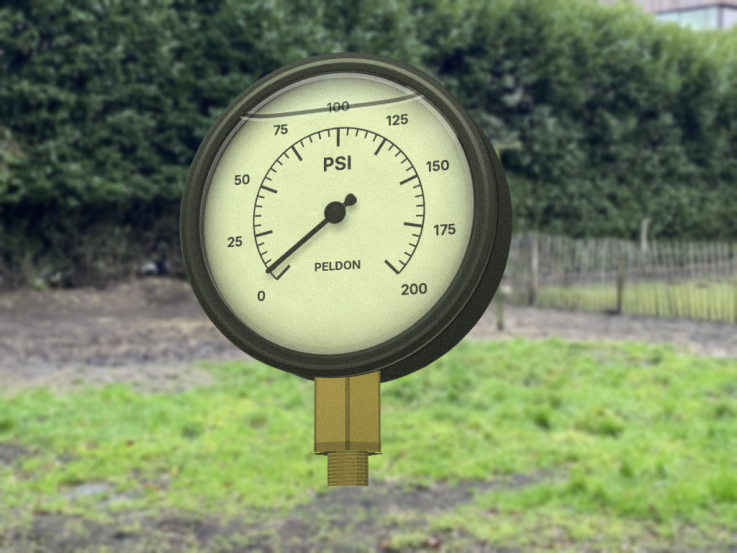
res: {"value": 5, "unit": "psi"}
